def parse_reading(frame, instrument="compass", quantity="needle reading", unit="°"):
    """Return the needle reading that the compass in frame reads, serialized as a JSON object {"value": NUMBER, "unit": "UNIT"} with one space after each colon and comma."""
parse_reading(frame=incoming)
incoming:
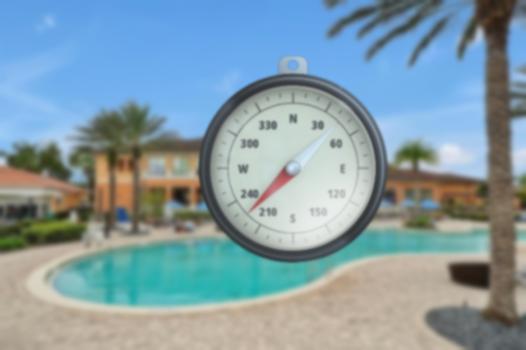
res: {"value": 225, "unit": "°"}
